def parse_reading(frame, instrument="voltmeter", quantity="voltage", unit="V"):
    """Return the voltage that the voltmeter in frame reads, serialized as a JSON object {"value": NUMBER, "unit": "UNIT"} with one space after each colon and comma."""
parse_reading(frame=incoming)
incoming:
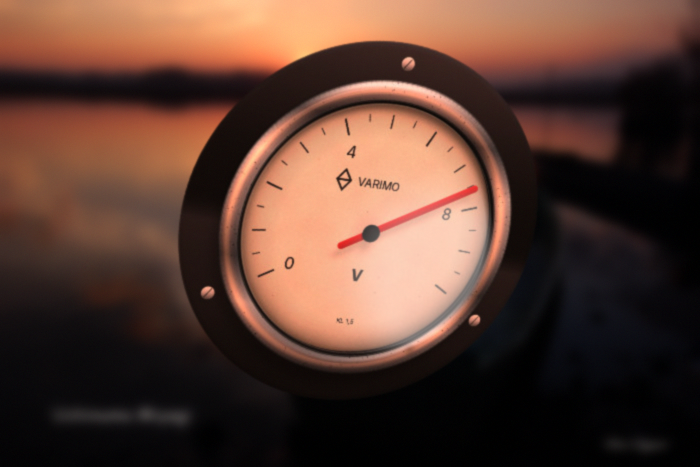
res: {"value": 7.5, "unit": "V"}
